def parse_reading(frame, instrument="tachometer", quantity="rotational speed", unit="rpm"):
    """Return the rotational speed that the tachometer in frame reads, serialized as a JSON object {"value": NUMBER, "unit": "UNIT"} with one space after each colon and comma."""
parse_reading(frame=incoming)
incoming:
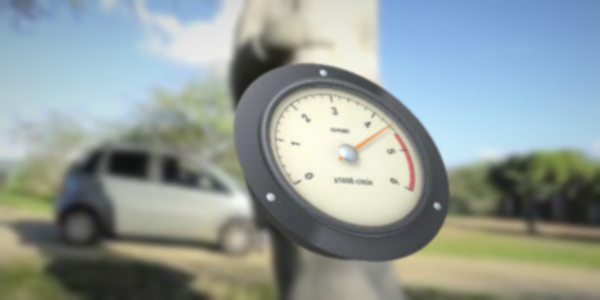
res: {"value": 4400, "unit": "rpm"}
